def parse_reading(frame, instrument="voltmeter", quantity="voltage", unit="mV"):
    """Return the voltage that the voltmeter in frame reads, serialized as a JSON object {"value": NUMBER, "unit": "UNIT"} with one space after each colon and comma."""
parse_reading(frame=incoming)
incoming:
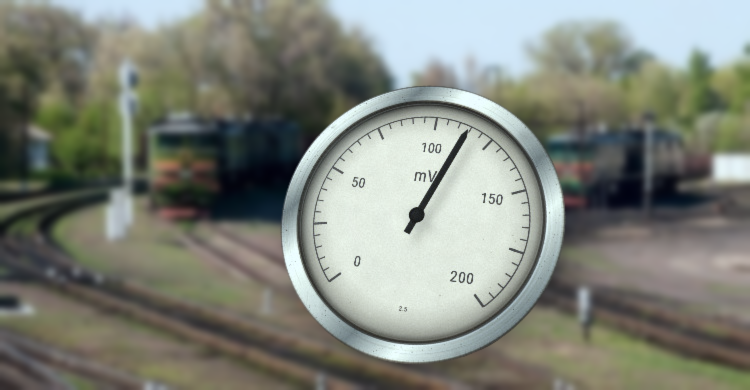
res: {"value": 115, "unit": "mV"}
